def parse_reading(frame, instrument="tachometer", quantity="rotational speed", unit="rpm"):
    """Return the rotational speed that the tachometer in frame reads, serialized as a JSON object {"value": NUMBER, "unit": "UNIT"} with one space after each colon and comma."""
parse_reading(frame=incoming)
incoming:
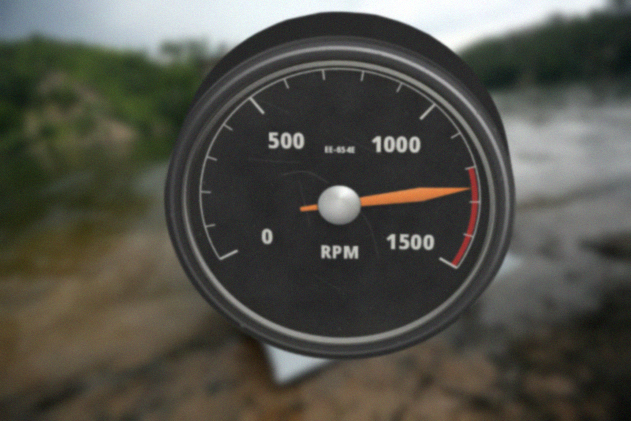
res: {"value": 1250, "unit": "rpm"}
